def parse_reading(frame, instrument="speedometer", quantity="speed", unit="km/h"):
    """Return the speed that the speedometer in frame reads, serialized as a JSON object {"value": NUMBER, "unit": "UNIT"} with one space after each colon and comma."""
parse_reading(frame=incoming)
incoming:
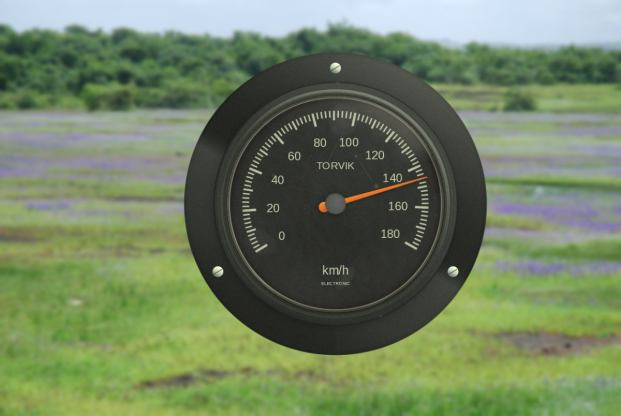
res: {"value": 146, "unit": "km/h"}
